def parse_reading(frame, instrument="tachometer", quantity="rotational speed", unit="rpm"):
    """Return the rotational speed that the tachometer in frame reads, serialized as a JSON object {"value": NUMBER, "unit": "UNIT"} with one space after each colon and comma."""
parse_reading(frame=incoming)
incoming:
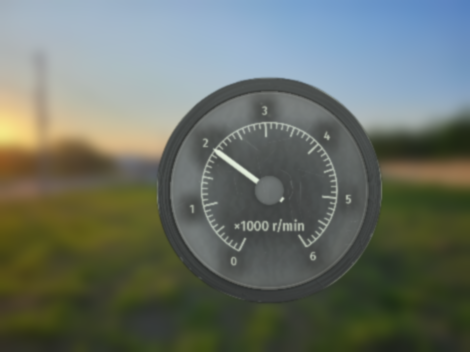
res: {"value": 2000, "unit": "rpm"}
